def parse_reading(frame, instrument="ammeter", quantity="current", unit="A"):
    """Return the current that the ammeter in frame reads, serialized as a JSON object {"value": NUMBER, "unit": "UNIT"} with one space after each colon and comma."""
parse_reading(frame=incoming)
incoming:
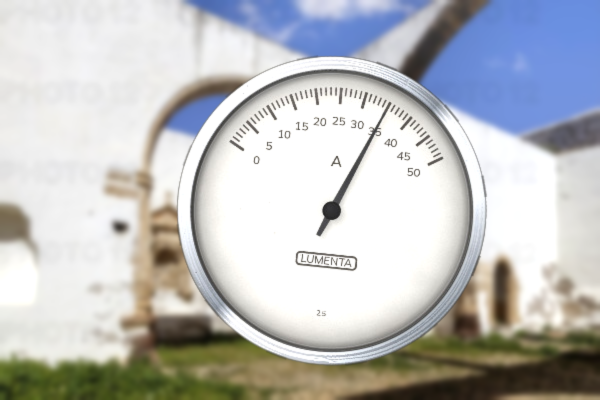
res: {"value": 35, "unit": "A"}
